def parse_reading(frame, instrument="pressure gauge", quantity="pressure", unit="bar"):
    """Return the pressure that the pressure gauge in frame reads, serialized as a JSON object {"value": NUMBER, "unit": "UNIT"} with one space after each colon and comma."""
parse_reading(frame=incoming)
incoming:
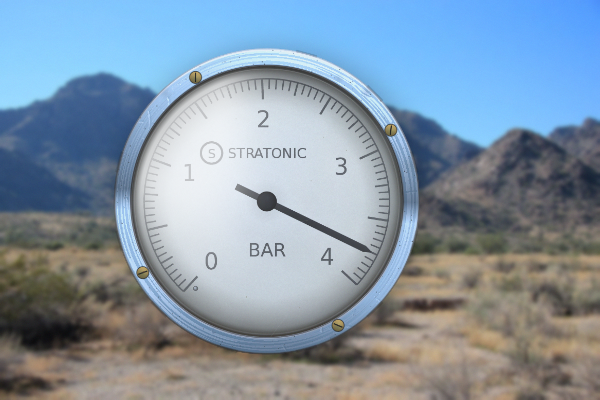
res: {"value": 3.75, "unit": "bar"}
